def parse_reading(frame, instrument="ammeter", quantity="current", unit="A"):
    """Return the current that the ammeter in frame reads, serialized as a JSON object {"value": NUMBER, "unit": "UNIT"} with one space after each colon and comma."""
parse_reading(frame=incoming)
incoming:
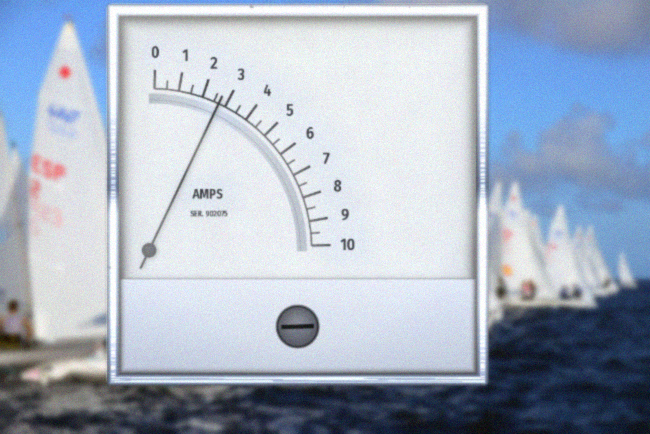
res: {"value": 2.75, "unit": "A"}
